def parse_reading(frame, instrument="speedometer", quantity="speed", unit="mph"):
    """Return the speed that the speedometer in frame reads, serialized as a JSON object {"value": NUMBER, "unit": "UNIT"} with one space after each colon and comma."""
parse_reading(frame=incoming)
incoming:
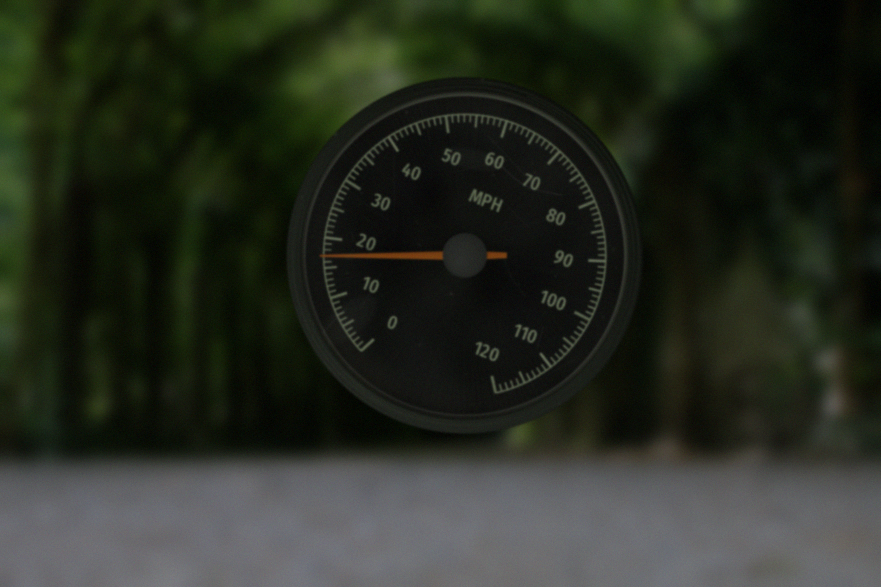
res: {"value": 17, "unit": "mph"}
